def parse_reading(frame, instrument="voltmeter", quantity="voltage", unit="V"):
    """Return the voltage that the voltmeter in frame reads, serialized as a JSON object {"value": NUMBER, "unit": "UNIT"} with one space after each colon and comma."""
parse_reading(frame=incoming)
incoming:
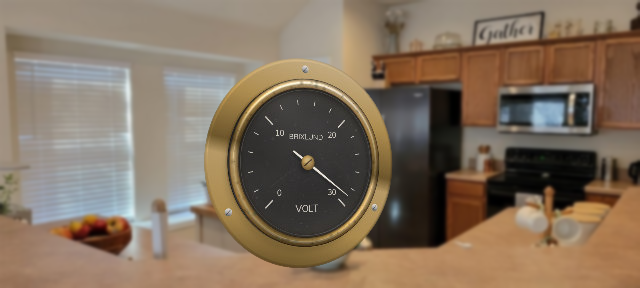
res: {"value": 29, "unit": "V"}
